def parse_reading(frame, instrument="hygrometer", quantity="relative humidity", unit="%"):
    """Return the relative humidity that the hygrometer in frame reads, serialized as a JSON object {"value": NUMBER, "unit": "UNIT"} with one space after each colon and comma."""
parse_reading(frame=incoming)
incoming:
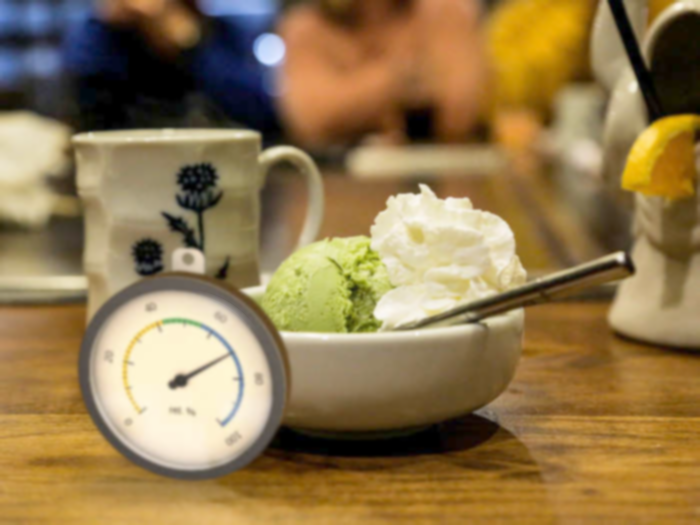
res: {"value": 70, "unit": "%"}
